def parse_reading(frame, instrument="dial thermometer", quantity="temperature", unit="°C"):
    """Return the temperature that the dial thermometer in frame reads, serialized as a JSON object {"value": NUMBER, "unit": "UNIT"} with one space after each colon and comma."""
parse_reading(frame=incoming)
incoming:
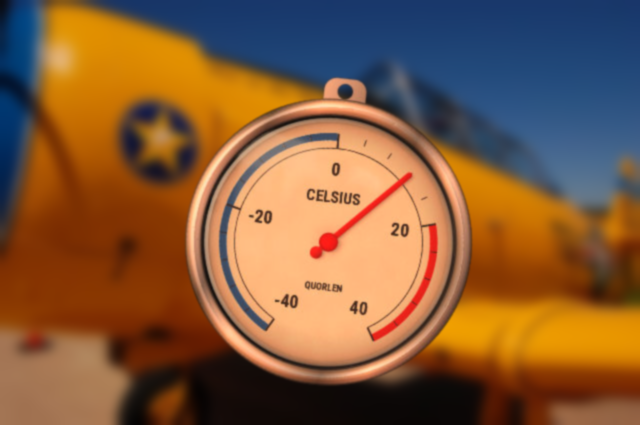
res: {"value": 12, "unit": "°C"}
